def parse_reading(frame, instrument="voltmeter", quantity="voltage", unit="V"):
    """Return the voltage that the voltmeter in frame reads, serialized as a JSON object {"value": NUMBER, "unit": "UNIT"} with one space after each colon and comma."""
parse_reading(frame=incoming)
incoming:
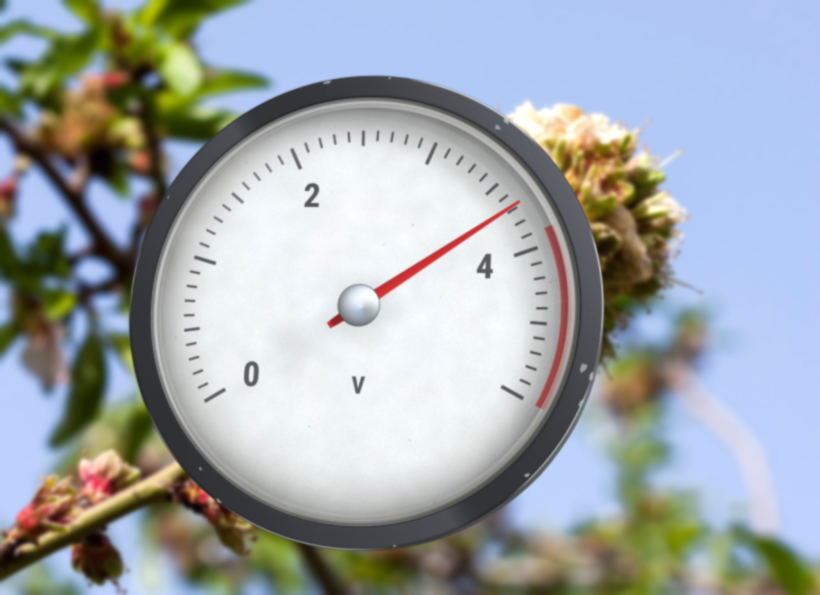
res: {"value": 3.7, "unit": "V"}
